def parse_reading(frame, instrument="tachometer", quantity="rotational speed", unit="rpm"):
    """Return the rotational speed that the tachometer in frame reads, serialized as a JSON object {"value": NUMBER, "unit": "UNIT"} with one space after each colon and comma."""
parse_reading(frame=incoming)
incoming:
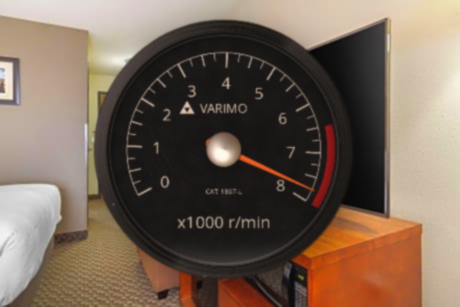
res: {"value": 7750, "unit": "rpm"}
